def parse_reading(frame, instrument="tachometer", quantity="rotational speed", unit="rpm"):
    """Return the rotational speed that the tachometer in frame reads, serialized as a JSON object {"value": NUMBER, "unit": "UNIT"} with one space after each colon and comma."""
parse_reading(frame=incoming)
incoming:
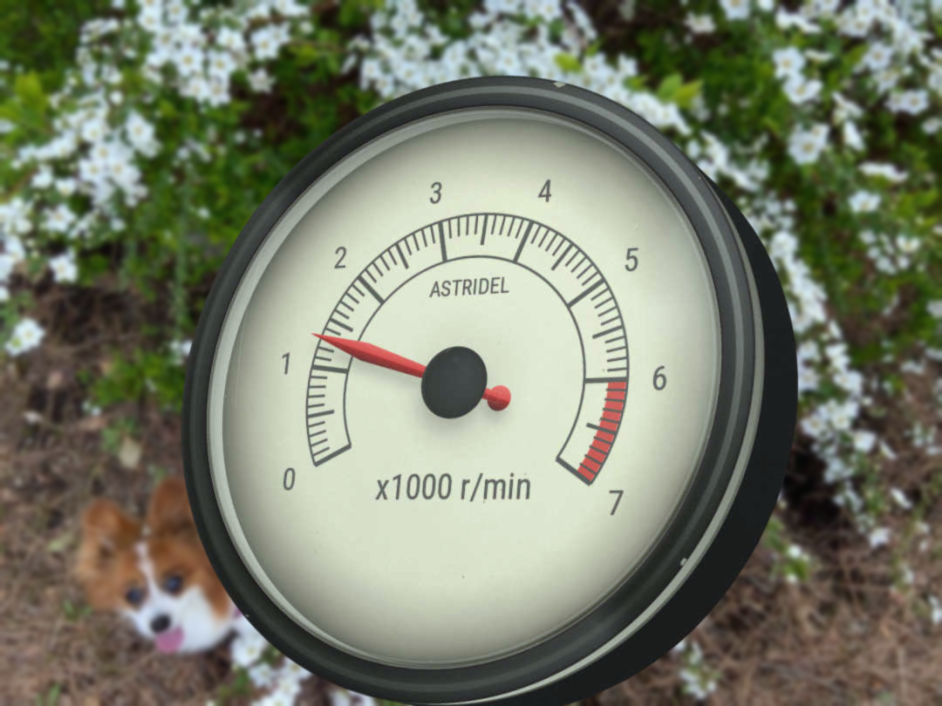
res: {"value": 1300, "unit": "rpm"}
